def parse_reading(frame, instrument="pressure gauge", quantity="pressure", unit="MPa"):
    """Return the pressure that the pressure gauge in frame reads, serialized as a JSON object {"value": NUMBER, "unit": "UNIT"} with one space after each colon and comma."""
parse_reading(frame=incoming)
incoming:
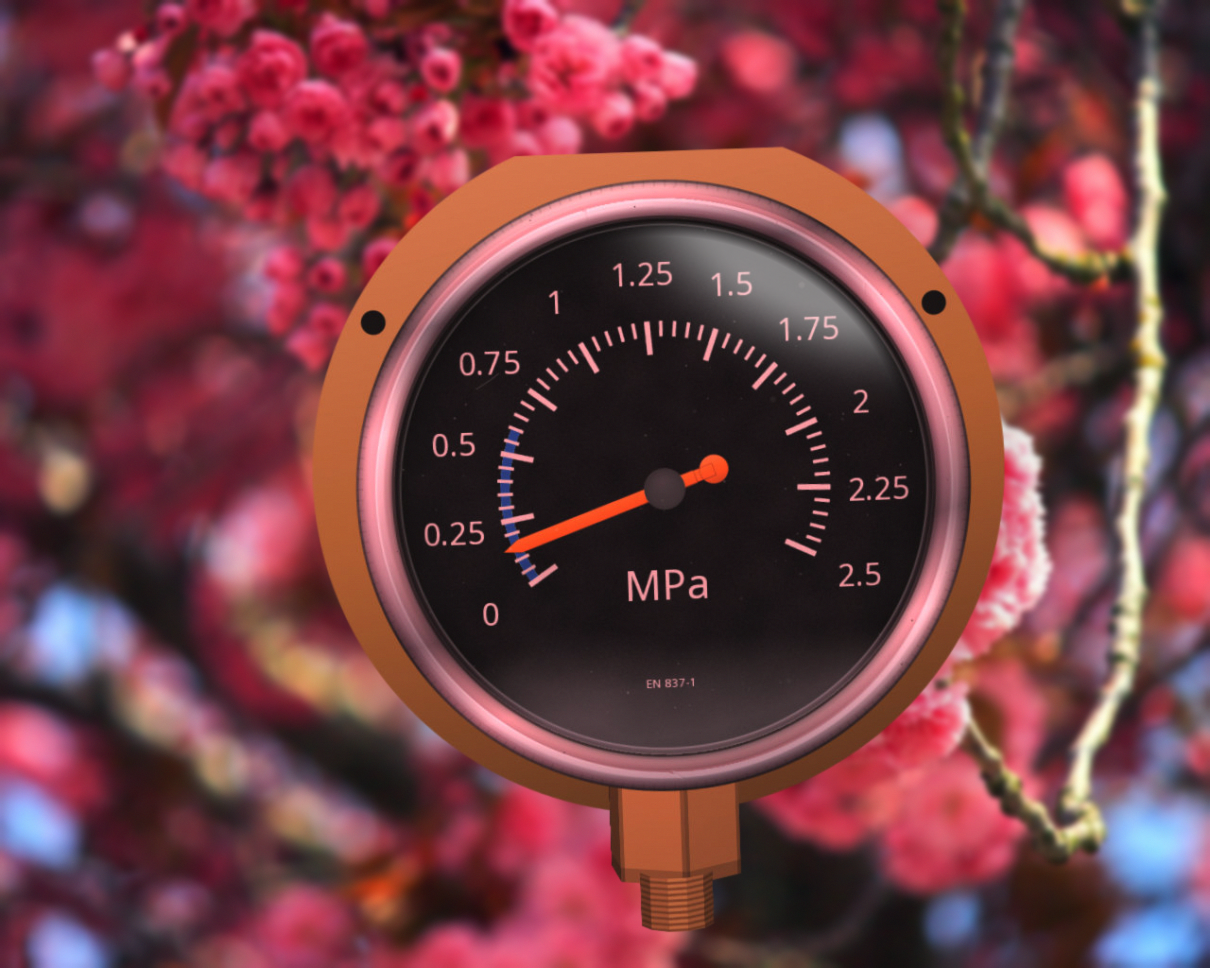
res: {"value": 0.15, "unit": "MPa"}
